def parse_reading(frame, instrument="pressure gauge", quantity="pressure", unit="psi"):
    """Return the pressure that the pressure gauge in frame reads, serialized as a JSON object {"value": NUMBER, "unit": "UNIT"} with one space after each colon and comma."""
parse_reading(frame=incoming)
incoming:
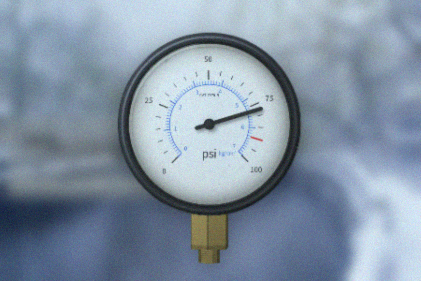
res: {"value": 77.5, "unit": "psi"}
